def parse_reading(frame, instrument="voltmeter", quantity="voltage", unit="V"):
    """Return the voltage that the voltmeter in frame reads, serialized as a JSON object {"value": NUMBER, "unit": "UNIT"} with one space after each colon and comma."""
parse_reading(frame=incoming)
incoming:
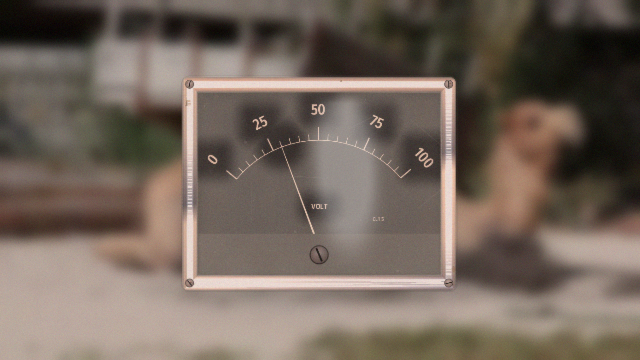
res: {"value": 30, "unit": "V"}
